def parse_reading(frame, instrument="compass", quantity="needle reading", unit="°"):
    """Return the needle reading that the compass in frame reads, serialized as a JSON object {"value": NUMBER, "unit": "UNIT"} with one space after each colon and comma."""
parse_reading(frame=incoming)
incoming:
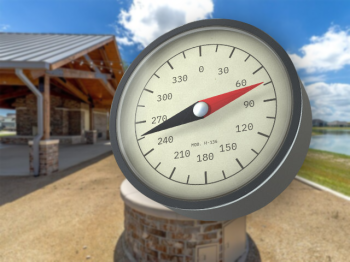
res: {"value": 75, "unit": "°"}
